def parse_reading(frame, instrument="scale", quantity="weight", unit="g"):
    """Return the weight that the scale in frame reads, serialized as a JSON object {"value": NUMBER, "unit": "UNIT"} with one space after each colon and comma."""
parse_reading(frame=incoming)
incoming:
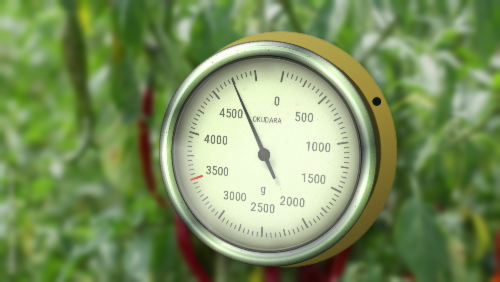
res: {"value": 4750, "unit": "g"}
